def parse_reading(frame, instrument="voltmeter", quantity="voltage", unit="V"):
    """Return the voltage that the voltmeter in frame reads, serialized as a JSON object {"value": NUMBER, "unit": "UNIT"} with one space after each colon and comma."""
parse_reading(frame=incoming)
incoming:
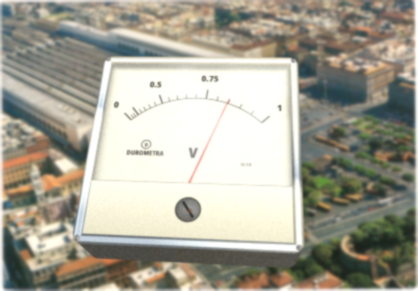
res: {"value": 0.85, "unit": "V"}
